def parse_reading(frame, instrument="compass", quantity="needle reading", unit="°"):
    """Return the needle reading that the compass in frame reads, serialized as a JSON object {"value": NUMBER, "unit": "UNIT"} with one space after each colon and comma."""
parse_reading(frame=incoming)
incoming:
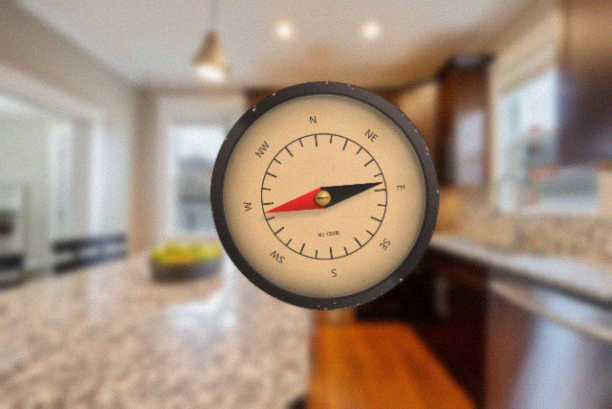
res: {"value": 262.5, "unit": "°"}
